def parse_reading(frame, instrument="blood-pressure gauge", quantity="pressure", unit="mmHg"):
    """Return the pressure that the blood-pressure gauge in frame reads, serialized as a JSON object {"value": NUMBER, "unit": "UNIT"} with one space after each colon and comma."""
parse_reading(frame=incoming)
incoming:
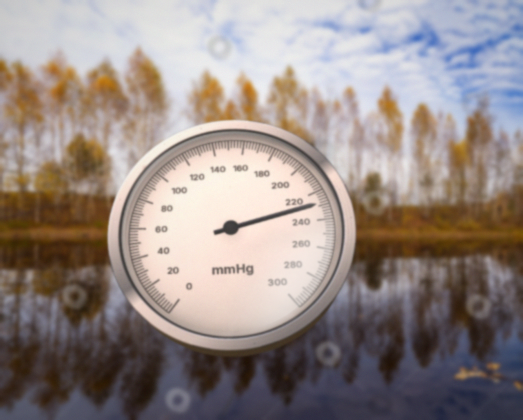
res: {"value": 230, "unit": "mmHg"}
